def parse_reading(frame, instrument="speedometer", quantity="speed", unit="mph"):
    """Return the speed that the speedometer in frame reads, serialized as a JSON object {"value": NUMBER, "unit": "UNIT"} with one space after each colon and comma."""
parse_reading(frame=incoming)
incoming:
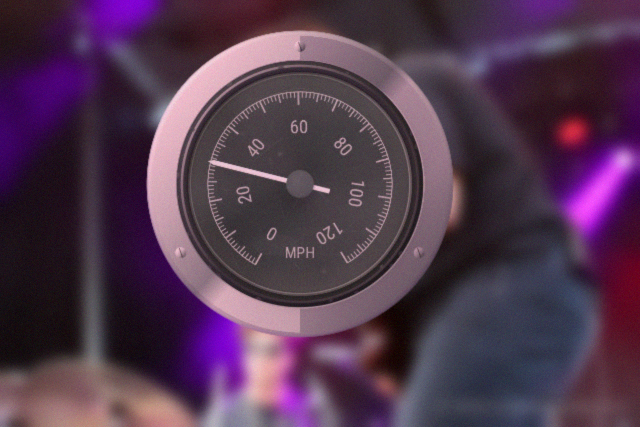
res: {"value": 30, "unit": "mph"}
